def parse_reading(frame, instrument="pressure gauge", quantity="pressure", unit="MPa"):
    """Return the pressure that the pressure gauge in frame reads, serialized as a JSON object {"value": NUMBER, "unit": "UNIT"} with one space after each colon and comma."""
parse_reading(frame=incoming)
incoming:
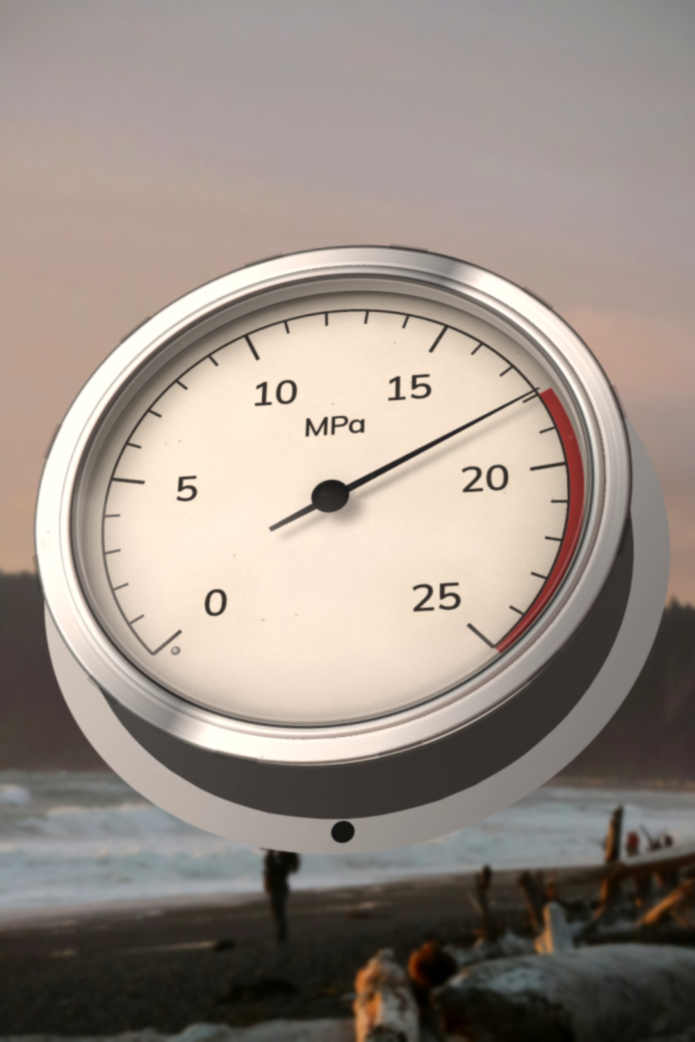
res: {"value": 18, "unit": "MPa"}
